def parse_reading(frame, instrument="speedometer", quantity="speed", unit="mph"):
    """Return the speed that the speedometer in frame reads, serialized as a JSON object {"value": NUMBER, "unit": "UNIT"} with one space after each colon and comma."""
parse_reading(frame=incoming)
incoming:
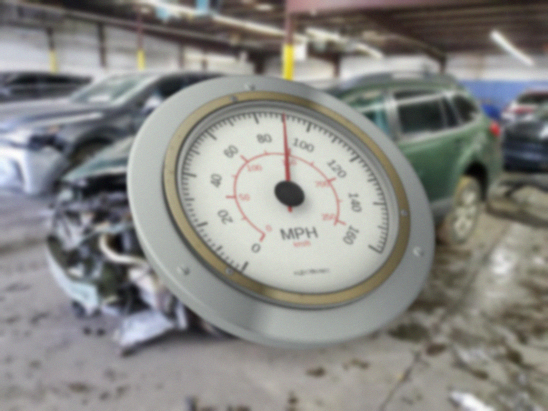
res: {"value": 90, "unit": "mph"}
